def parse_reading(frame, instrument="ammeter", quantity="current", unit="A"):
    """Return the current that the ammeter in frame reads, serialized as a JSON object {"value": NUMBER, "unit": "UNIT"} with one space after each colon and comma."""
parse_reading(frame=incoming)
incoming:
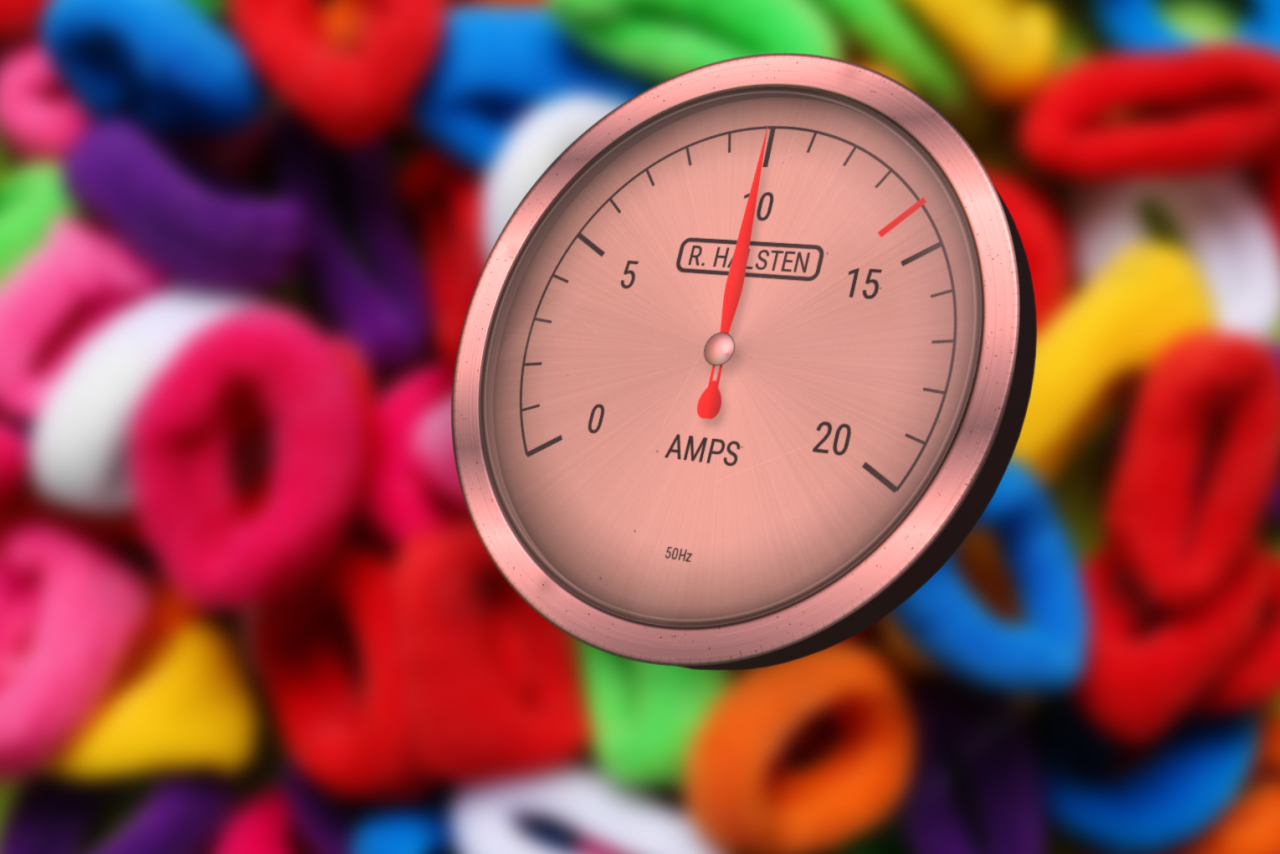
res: {"value": 10, "unit": "A"}
